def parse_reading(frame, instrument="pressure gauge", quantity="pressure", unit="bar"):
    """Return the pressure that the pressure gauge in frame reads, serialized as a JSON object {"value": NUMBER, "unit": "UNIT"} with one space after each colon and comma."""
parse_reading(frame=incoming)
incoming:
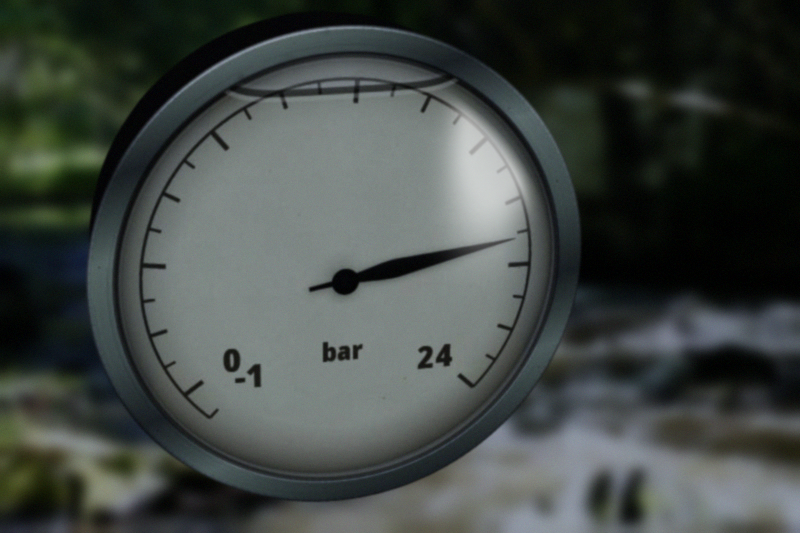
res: {"value": 19, "unit": "bar"}
